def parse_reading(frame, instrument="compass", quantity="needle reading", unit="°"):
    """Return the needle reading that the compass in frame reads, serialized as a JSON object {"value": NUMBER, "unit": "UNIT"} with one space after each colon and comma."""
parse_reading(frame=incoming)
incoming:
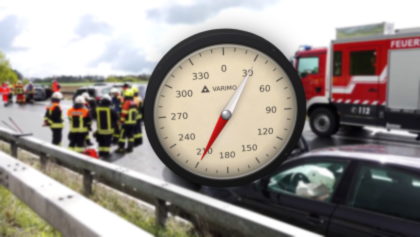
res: {"value": 210, "unit": "°"}
